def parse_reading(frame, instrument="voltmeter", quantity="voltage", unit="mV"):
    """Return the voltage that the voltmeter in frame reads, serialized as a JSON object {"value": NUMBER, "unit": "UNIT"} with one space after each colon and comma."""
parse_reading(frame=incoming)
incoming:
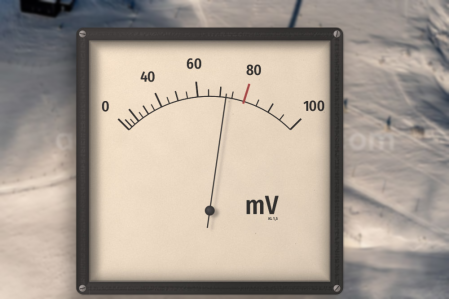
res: {"value": 72.5, "unit": "mV"}
